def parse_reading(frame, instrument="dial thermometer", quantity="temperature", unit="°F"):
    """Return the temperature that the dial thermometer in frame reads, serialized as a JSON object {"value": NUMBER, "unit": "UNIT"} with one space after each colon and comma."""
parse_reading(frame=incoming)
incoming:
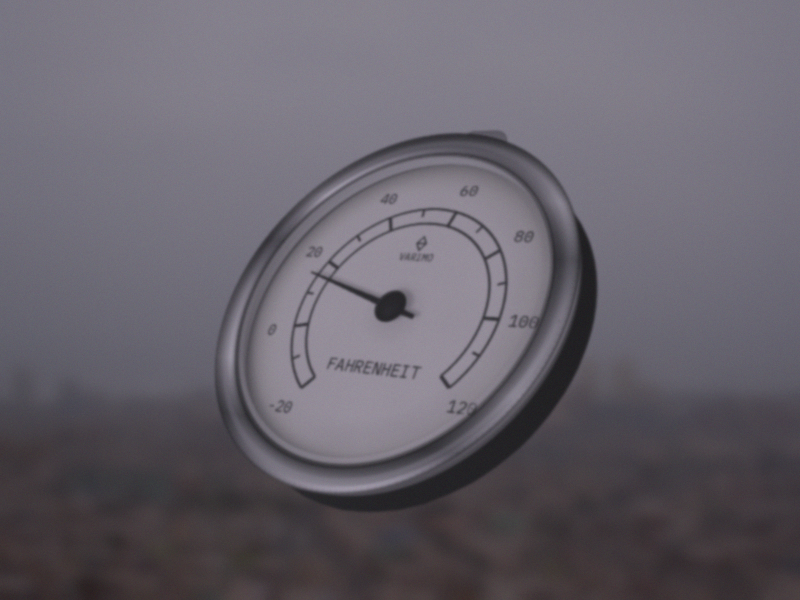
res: {"value": 15, "unit": "°F"}
